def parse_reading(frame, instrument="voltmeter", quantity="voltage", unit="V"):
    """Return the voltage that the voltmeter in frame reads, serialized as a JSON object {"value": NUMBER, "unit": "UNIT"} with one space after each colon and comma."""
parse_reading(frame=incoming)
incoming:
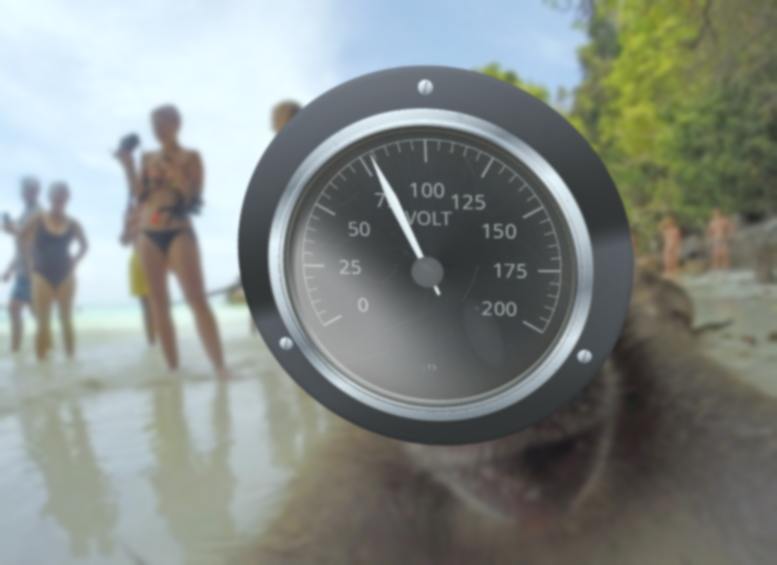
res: {"value": 80, "unit": "V"}
